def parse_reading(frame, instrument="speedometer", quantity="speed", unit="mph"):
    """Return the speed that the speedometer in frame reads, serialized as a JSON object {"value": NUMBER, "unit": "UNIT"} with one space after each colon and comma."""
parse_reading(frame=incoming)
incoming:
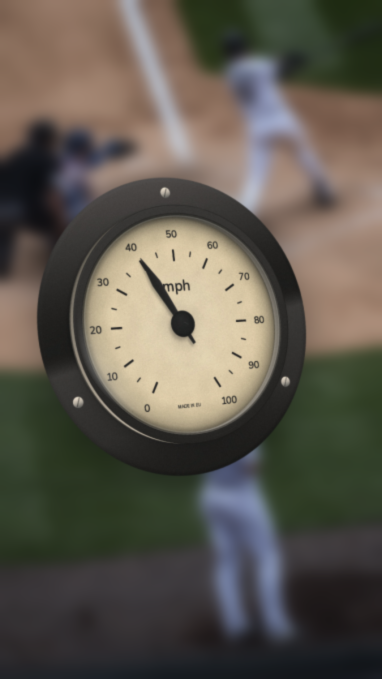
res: {"value": 40, "unit": "mph"}
